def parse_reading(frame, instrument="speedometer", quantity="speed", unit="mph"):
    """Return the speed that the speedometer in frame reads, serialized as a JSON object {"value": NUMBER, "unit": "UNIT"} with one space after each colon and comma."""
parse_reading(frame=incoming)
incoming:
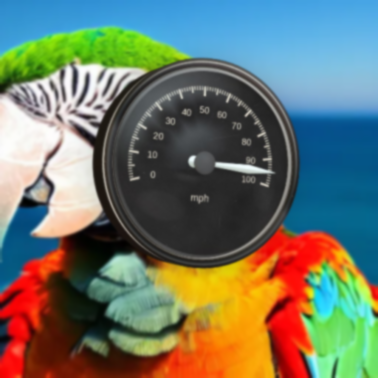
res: {"value": 95, "unit": "mph"}
